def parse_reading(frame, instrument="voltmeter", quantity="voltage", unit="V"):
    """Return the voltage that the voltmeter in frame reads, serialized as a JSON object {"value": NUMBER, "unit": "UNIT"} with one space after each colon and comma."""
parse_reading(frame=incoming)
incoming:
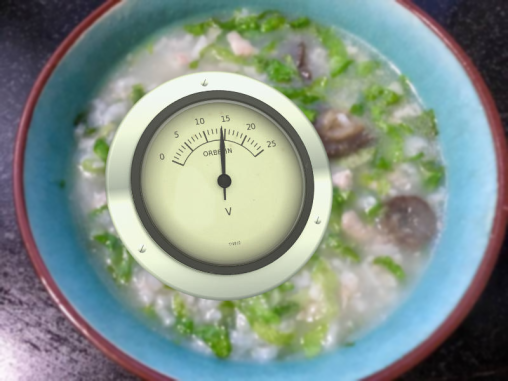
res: {"value": 14, "unit": "V"}
